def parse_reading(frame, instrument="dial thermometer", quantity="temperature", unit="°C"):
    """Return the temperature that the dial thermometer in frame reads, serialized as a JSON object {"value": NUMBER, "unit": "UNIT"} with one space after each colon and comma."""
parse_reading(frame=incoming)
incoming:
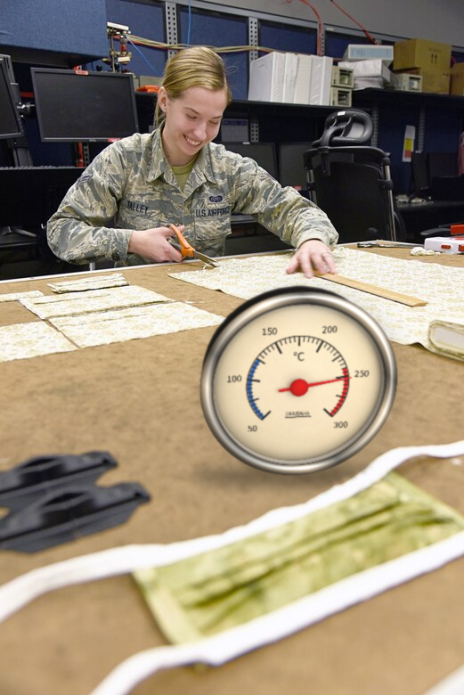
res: {"value": 250, "unit": "°C"}
